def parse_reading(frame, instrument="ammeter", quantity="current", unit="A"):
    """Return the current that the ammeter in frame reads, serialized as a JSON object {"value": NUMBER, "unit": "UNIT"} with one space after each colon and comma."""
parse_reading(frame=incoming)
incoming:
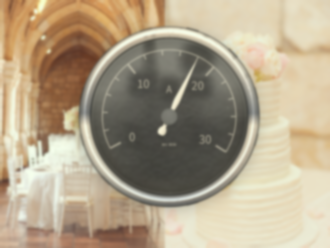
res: {"value": 18, "unit": "A"}
